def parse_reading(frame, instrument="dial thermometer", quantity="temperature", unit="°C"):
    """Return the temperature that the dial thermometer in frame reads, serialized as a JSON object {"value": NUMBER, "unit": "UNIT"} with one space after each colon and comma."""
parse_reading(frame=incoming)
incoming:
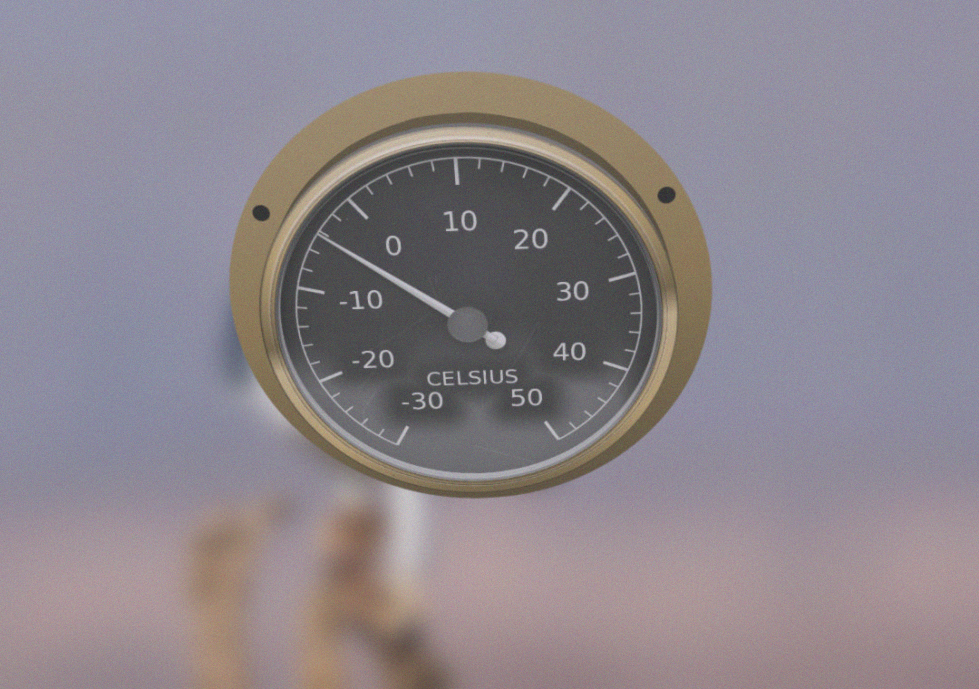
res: {"value": -4, "unit": "°C"}
